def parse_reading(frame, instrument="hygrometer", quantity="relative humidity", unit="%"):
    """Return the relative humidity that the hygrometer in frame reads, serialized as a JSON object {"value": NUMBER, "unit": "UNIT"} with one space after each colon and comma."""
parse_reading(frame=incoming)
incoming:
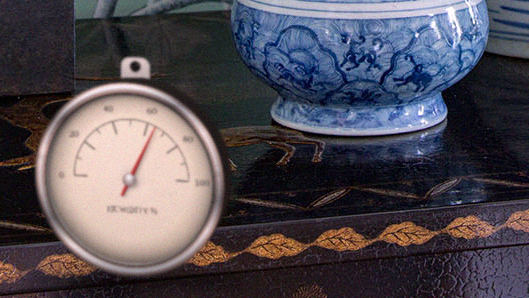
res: {"value": 65, "unit": "%"}
